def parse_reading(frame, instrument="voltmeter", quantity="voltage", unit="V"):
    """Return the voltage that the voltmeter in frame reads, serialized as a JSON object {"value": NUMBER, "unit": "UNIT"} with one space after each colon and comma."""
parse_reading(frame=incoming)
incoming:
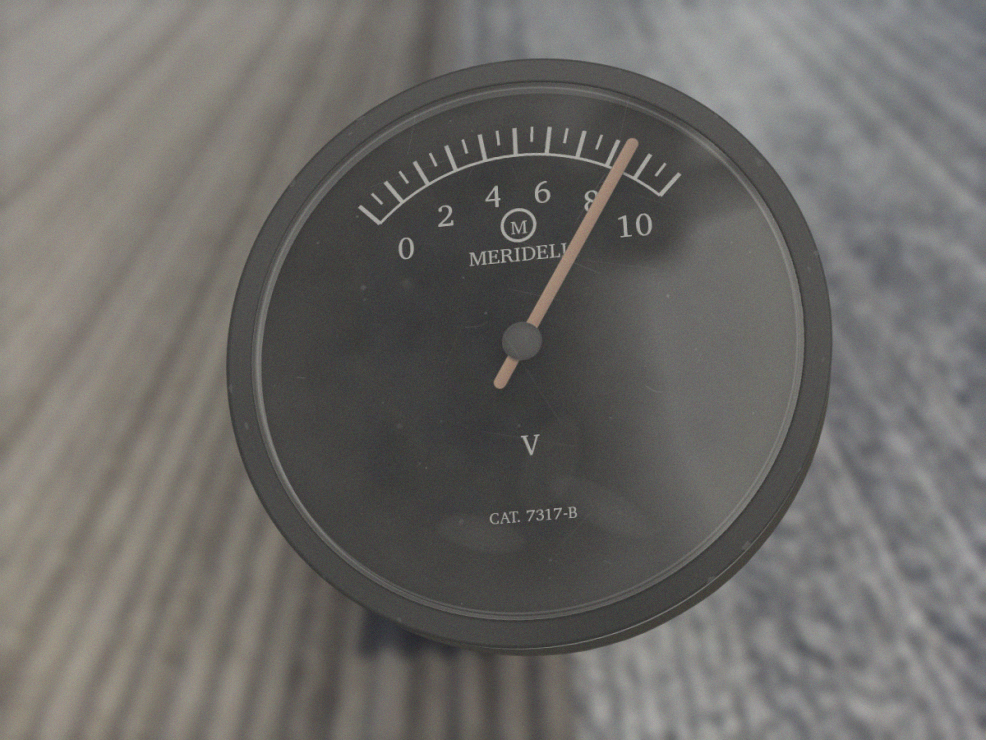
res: {"value": 8.5, "unit": "V"}
